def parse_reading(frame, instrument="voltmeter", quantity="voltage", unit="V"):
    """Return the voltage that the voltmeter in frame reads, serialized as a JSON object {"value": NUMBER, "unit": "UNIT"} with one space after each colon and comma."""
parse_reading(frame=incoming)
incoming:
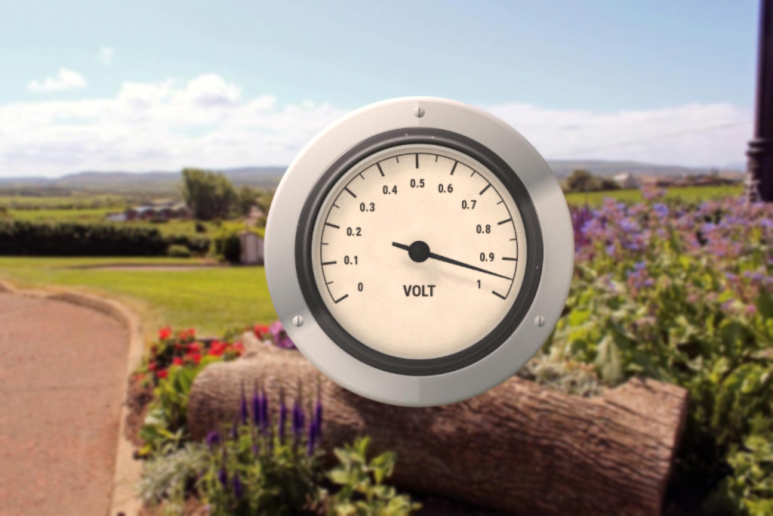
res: {"value": 0.95, "unit": "V"}
